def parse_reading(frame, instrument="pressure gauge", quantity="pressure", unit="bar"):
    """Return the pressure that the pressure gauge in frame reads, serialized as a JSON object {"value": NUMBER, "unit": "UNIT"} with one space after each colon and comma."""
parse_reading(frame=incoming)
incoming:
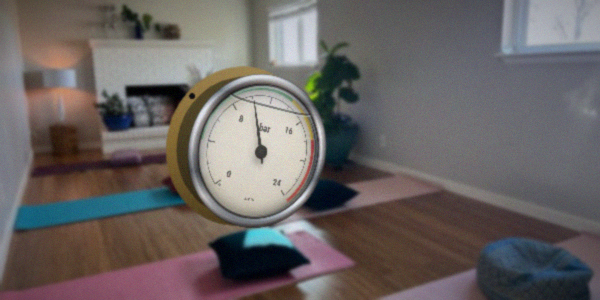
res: {"value": 10, "unit": "bar"}
